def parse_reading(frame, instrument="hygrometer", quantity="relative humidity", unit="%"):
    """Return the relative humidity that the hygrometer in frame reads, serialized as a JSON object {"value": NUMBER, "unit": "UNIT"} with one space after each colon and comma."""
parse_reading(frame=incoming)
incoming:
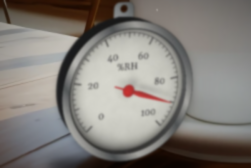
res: {"value": 90, "unit": "%"}
